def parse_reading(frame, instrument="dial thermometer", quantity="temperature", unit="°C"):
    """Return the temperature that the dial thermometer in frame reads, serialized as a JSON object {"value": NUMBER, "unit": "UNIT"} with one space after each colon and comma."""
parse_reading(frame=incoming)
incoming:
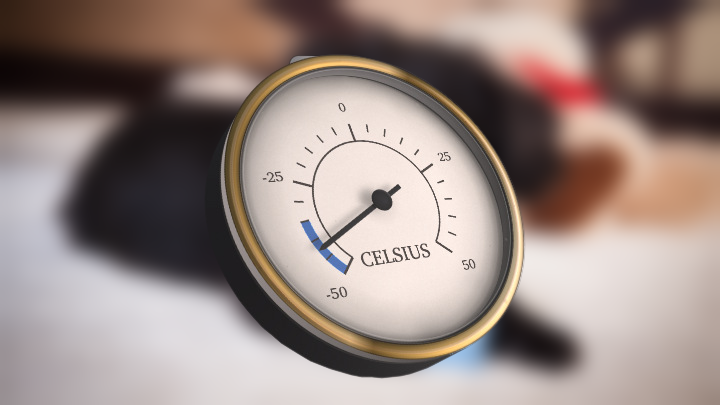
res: {"value": -42.5, "unit": "°C"}
